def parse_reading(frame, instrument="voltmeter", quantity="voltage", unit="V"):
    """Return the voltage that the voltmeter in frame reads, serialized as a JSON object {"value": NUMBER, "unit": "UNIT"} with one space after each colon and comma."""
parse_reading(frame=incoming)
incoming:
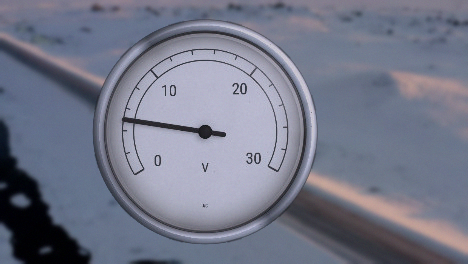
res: {"value": 5, "unit": "V"}
